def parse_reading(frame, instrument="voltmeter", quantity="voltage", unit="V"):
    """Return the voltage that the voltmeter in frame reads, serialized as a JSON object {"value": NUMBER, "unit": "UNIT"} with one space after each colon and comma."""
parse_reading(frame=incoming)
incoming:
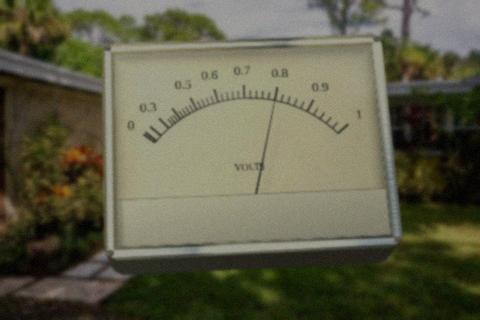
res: {"value": 0.8, "unit": "V"}
